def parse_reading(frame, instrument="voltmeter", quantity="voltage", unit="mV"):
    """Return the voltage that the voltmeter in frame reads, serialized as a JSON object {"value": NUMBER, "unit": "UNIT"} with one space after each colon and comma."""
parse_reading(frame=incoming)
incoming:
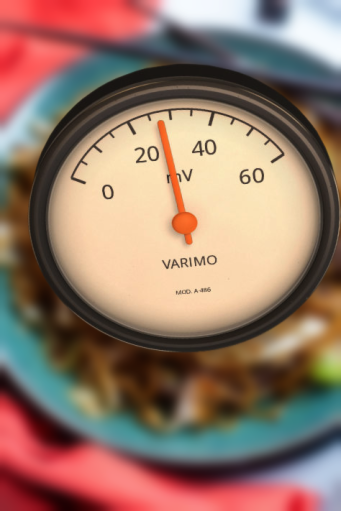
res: {"value": 27.5, "unit": "mV"}
